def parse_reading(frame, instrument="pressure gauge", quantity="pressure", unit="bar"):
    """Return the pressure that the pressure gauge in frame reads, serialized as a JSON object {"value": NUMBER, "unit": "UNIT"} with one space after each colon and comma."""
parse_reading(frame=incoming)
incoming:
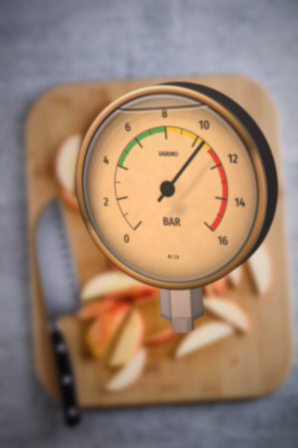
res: {"value": 10.5, "unit": "bar"}
